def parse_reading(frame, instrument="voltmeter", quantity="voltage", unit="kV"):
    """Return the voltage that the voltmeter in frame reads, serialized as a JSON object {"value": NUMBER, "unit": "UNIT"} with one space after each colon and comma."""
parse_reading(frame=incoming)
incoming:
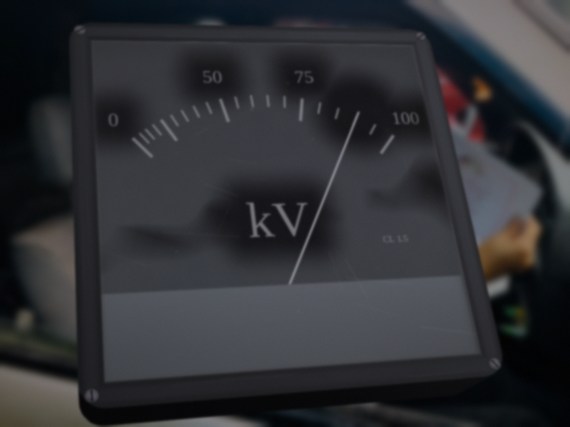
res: {"value": 90, "unit": "kV"}
